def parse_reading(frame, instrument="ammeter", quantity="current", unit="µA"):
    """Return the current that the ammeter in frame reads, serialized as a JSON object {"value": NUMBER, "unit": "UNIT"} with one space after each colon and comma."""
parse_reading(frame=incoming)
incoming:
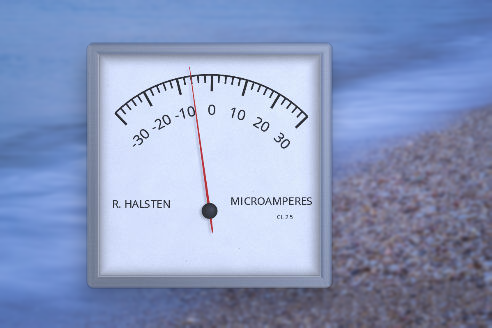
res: {"value": -6, "unit": "µA"}
